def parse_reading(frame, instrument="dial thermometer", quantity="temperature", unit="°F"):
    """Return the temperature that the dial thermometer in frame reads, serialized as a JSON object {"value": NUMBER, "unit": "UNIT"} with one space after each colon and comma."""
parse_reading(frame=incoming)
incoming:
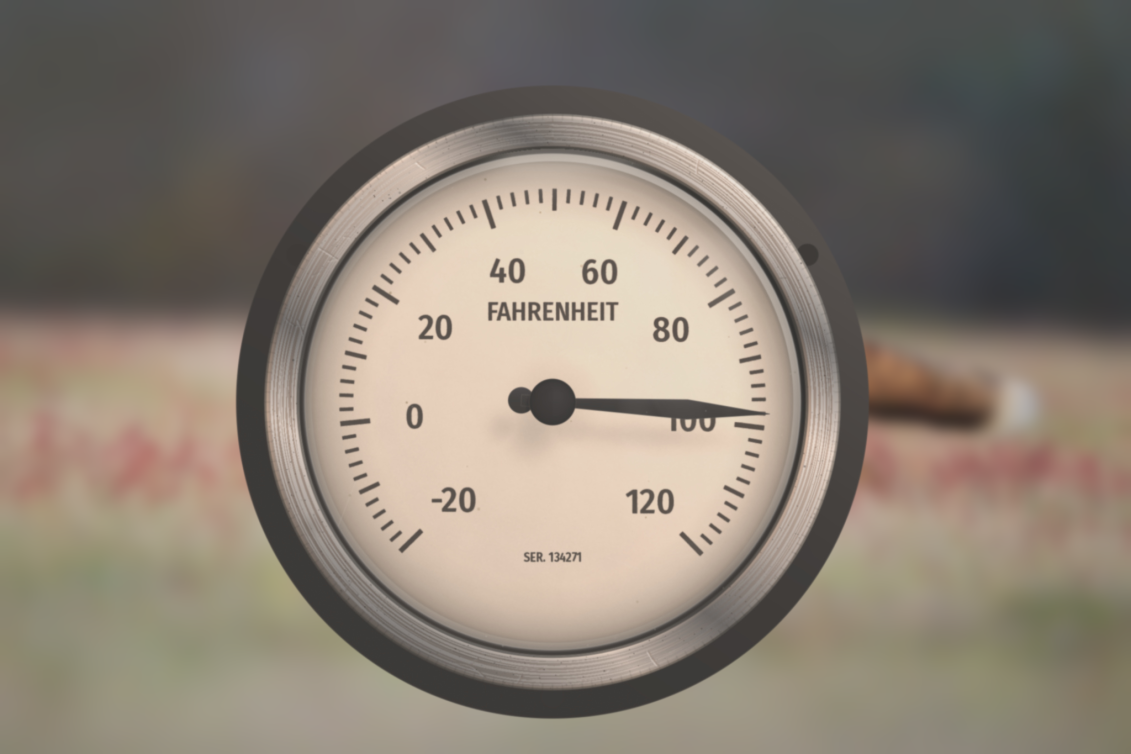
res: {"value": 98, "unit": "°F"}
